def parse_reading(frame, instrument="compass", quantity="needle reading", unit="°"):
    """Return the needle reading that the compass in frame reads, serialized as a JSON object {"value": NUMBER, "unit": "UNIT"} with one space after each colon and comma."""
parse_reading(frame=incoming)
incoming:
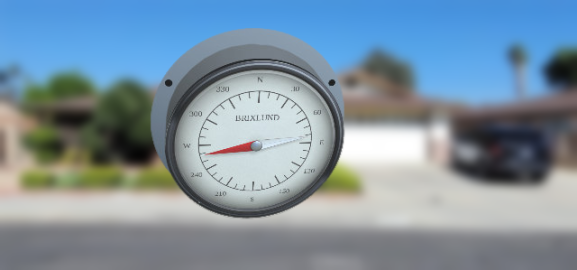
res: {"value": 260, "unit": "°"}
